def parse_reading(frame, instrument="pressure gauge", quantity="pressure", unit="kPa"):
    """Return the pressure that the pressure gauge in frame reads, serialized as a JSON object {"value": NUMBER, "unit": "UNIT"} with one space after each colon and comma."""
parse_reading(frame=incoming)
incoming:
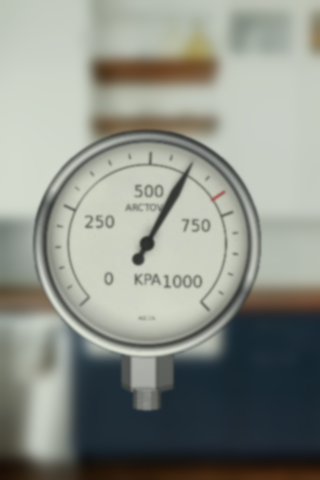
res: {"value": 600, "unit": "kPa"}
